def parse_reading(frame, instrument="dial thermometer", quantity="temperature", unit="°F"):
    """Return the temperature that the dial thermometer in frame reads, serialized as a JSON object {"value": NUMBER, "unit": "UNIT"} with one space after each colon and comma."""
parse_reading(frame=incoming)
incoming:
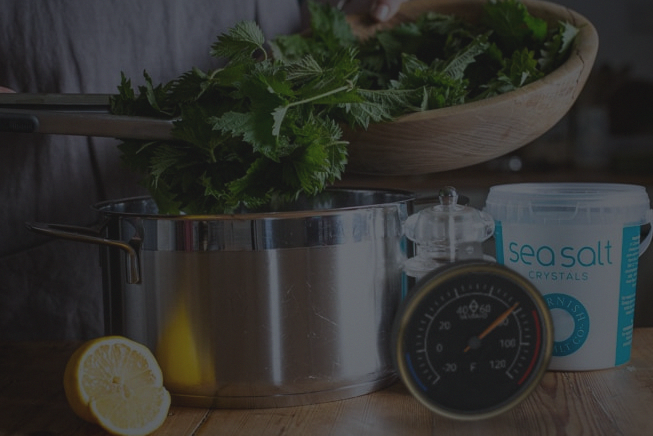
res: {"value": 76, "unit": "°F"}
